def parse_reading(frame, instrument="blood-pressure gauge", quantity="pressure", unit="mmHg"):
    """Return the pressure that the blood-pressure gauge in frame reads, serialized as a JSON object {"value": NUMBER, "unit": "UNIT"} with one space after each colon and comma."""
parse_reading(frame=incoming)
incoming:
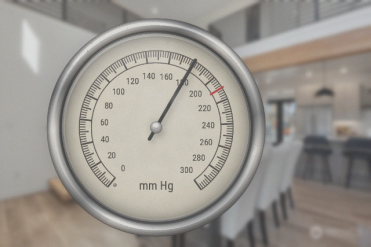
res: {"value": 180, "unit": "mmHg"}
